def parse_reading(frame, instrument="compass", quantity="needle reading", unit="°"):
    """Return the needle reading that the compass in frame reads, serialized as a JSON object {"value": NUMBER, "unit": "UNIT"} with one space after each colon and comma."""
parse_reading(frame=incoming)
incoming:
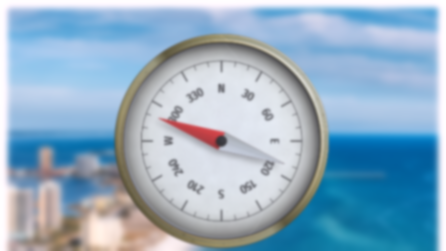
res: {"value": 290, "unit": "°"}
